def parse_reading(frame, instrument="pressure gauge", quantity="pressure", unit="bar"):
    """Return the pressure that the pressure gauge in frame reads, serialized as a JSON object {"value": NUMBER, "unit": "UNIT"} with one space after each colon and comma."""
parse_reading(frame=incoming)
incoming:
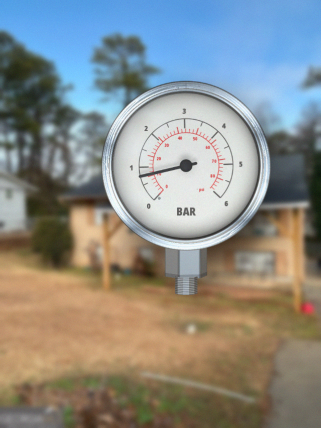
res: {"value": 0.75, "unit": "bar"}
